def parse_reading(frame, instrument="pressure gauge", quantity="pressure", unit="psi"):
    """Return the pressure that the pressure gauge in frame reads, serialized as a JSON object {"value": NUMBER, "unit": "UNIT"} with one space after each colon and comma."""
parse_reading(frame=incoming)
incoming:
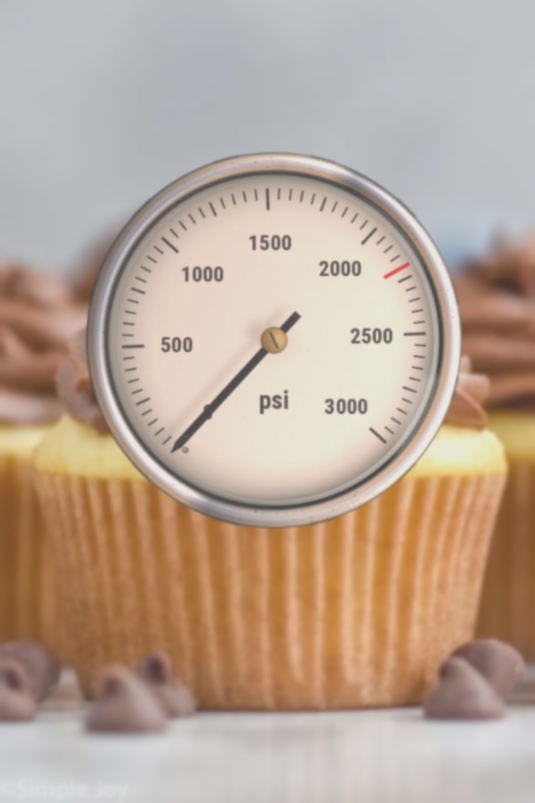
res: {"value": 0, "unit": "psi"}
